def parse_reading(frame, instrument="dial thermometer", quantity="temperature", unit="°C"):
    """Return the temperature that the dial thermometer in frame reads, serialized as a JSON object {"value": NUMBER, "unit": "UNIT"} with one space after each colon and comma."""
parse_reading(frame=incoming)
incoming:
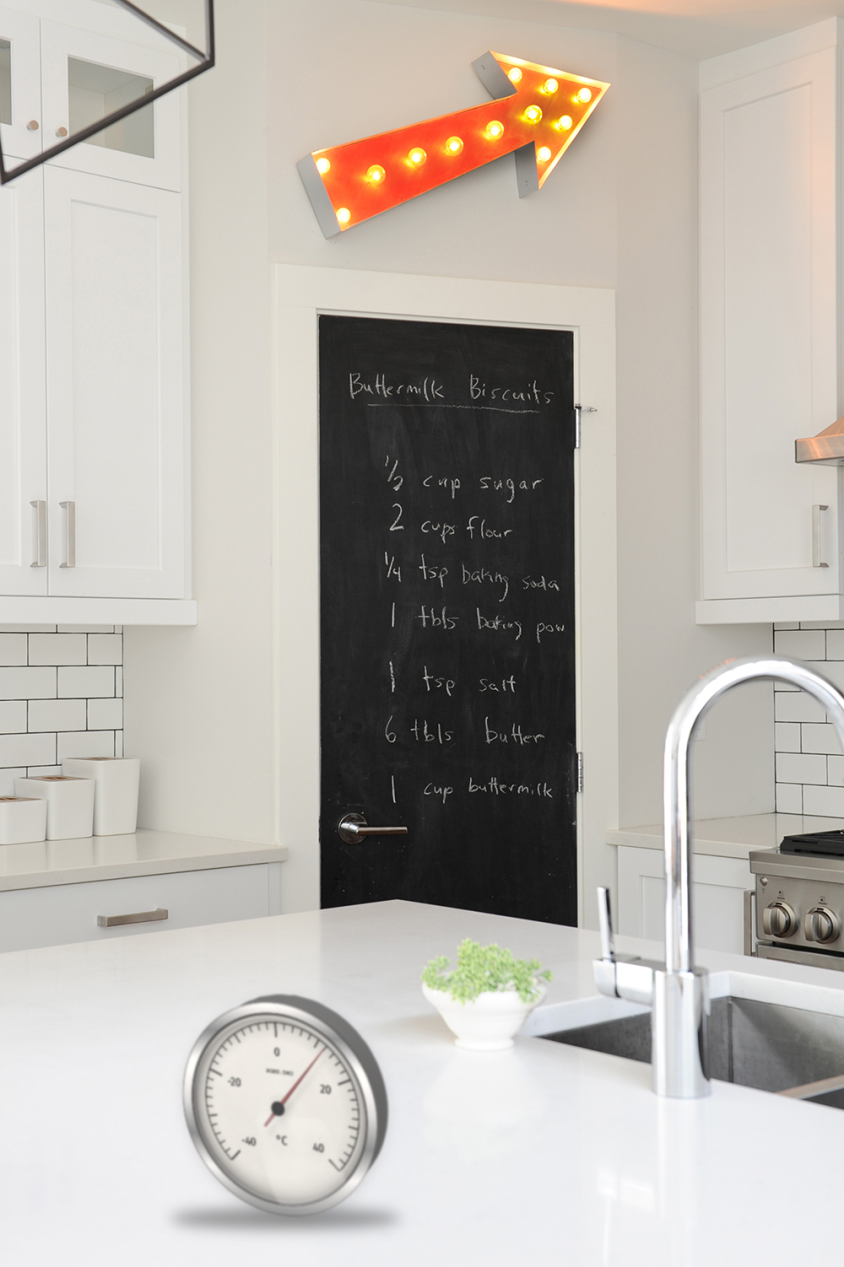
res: {"value": 12, "unit": "°C"}
